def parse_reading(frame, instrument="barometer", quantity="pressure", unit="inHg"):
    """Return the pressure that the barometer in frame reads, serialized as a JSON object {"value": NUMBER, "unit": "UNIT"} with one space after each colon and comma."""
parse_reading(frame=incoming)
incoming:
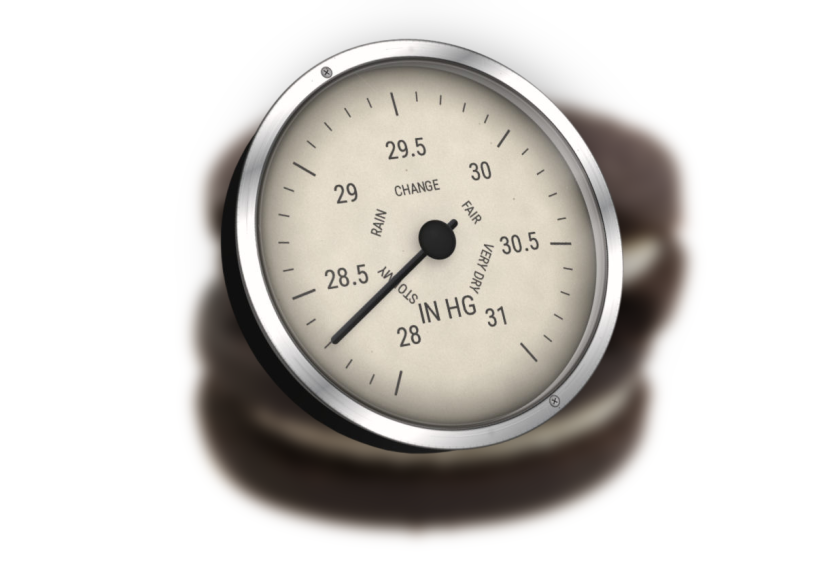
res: {"value": 28.3, "unit": "inHg"}
